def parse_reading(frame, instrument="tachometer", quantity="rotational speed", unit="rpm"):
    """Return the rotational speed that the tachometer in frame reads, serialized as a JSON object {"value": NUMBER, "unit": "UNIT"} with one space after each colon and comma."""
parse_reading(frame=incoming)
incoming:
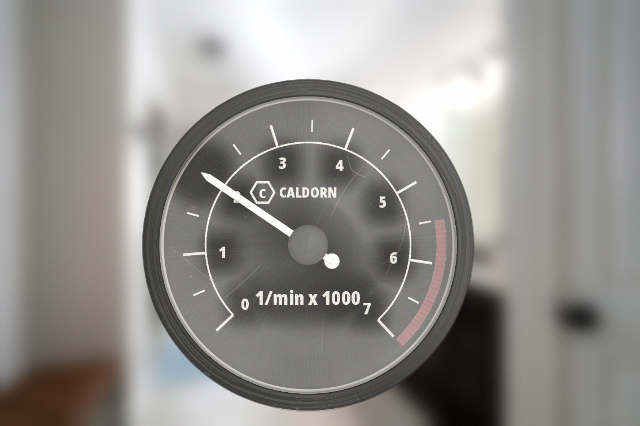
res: {"value": 2000, "unit": "rpm"}
